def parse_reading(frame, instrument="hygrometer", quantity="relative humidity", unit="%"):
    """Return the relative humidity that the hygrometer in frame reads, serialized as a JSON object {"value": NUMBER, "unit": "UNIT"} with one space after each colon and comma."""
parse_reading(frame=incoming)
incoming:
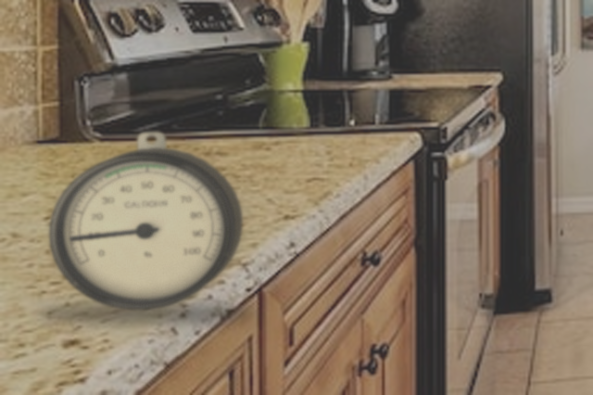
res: {"value": 10, "unit": "%"}
